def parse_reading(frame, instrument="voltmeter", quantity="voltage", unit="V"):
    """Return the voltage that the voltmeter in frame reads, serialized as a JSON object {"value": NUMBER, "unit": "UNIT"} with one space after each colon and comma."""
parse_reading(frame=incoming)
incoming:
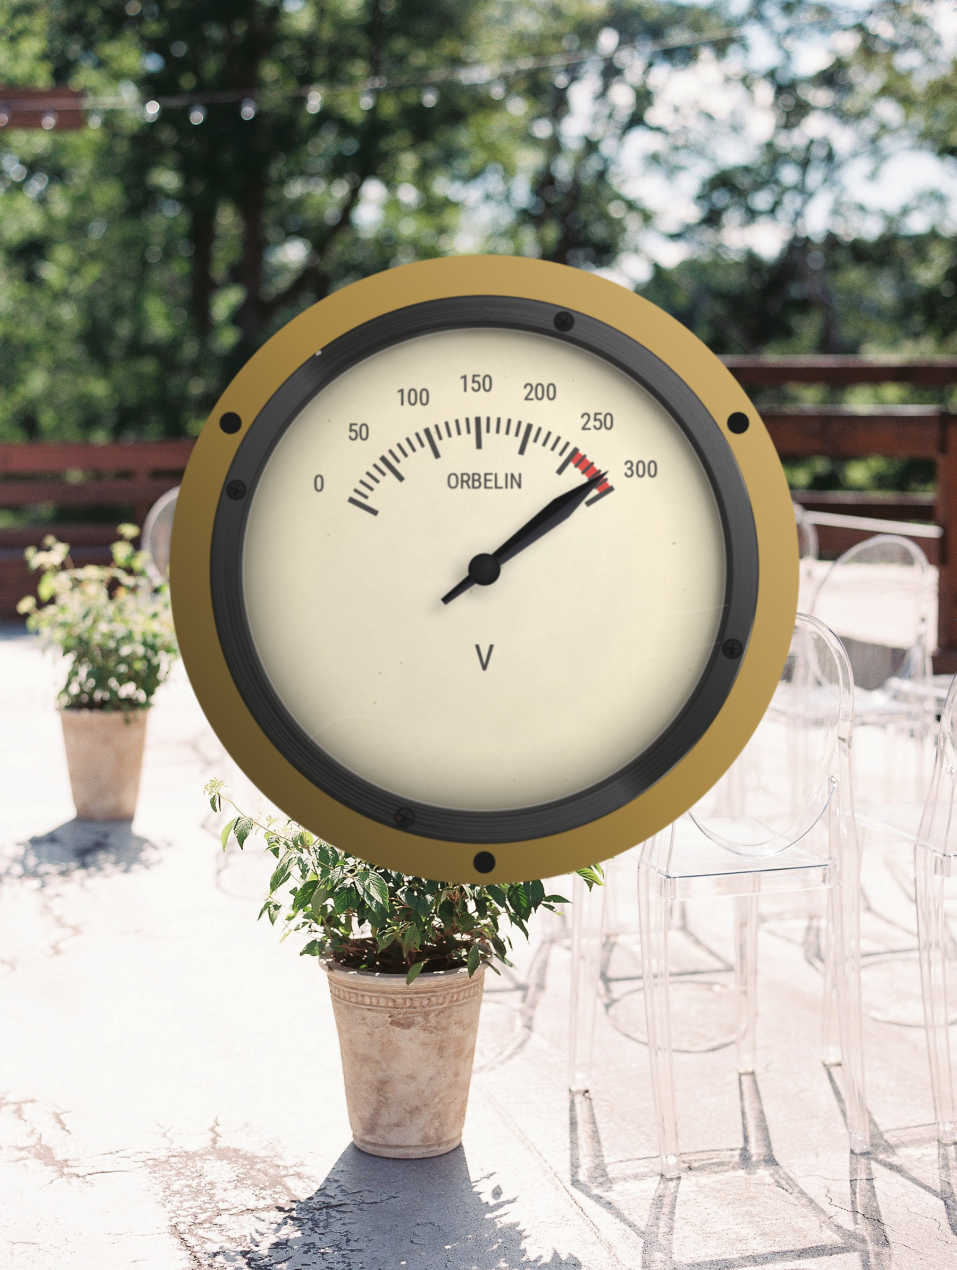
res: {"value": 285, "unit": "V"}
